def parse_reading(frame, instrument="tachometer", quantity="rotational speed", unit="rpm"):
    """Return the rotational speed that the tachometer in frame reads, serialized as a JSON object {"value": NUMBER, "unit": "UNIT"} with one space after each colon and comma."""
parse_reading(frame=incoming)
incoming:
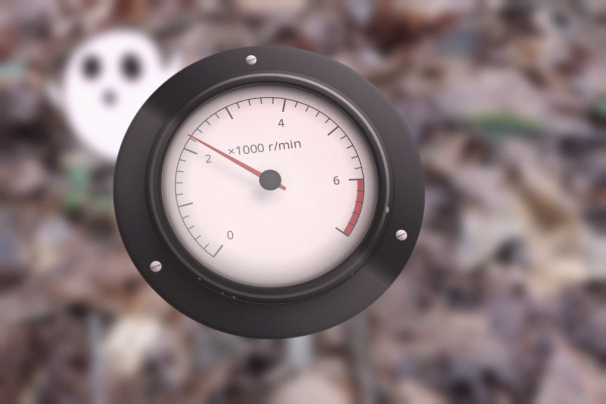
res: {"value": 2200, "unit": "rpm"}
